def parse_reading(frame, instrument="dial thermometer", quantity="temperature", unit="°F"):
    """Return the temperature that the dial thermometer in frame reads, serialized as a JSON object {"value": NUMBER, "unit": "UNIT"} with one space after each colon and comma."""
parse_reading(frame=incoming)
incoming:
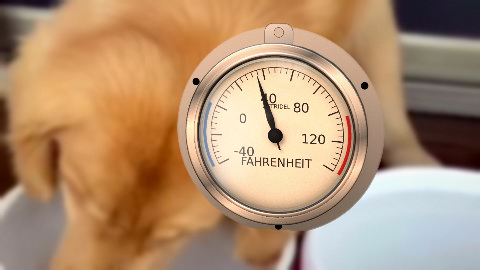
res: {"value": 36, "unit": "°F"}
